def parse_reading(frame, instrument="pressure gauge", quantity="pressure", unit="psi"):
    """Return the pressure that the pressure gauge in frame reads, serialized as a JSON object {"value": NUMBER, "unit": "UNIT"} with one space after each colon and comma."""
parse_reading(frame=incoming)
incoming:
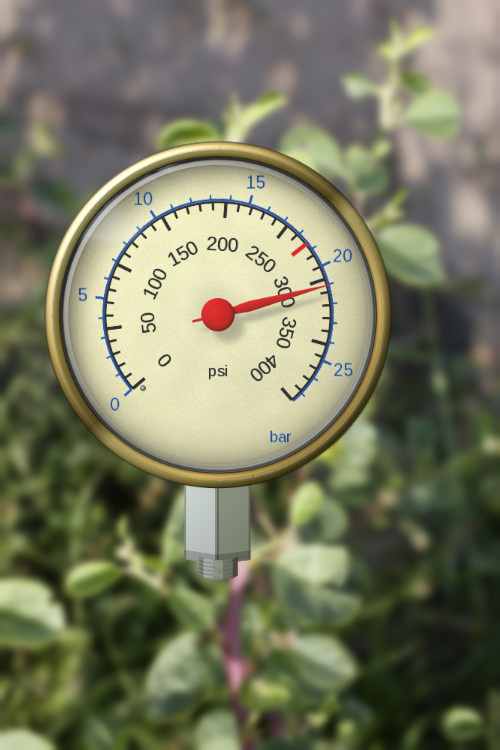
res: {"value": 305, "unit": "psi"}
